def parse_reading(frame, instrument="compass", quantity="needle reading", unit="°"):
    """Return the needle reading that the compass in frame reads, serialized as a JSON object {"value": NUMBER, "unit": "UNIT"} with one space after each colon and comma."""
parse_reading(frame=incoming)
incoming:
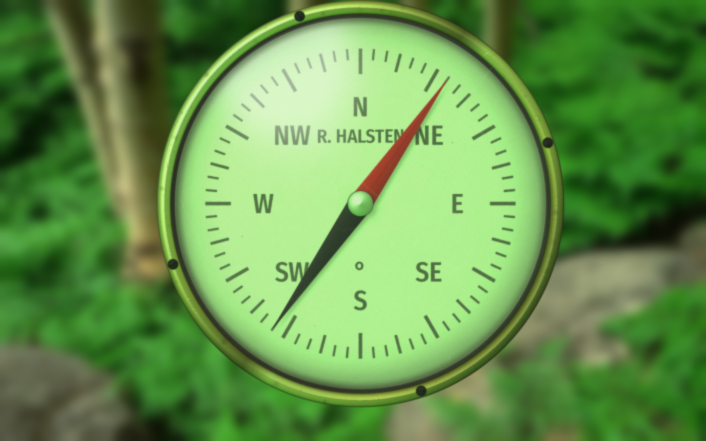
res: {"value": 35, "unit": "°"}
